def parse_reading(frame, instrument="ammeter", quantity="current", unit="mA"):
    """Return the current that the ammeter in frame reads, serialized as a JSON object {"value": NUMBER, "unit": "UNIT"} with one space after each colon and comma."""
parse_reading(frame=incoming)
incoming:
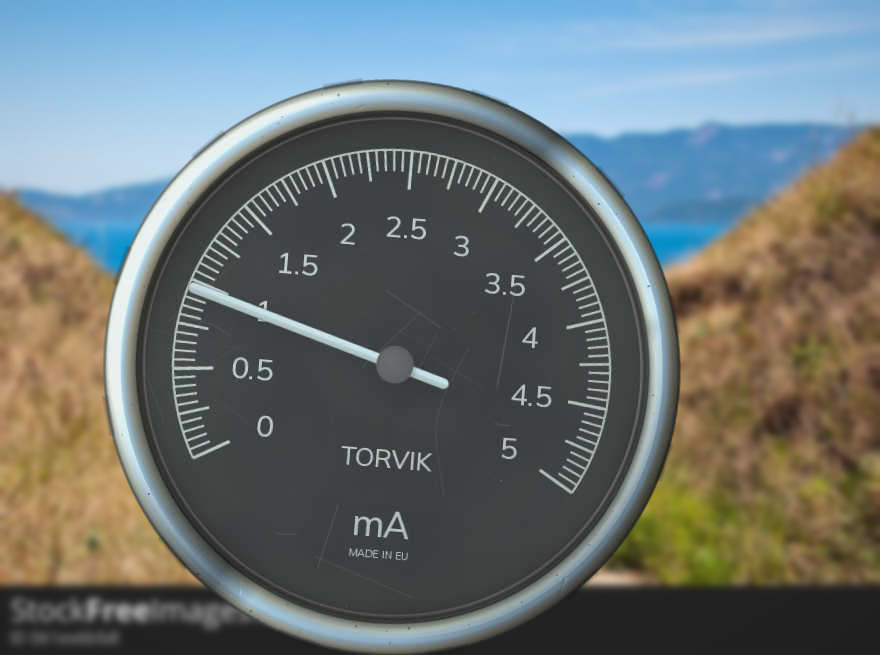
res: {"value": 0.95, "unit": "mA"}
